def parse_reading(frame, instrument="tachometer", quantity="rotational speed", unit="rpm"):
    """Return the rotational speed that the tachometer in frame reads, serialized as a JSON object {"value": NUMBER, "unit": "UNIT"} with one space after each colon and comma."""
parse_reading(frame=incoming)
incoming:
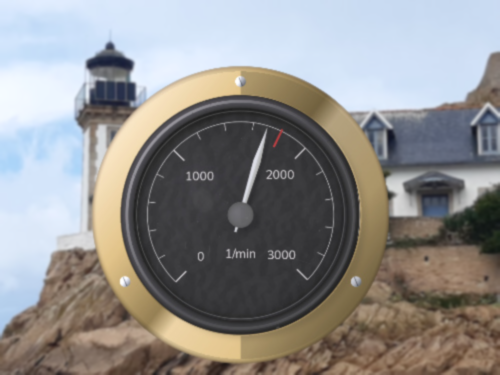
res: {"value": 1700, "unit": "rpm"}
